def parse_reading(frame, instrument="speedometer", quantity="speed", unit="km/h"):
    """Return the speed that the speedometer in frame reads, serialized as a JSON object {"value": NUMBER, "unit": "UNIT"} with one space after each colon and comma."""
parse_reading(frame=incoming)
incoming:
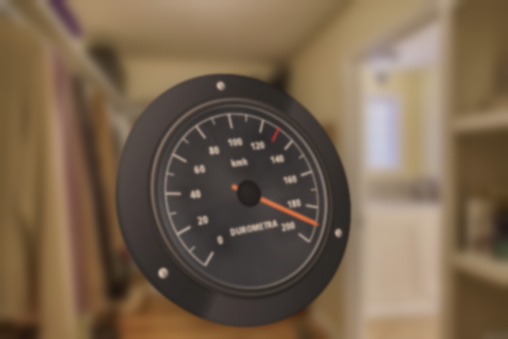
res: {"value": 190, "unit": "km/h"}
